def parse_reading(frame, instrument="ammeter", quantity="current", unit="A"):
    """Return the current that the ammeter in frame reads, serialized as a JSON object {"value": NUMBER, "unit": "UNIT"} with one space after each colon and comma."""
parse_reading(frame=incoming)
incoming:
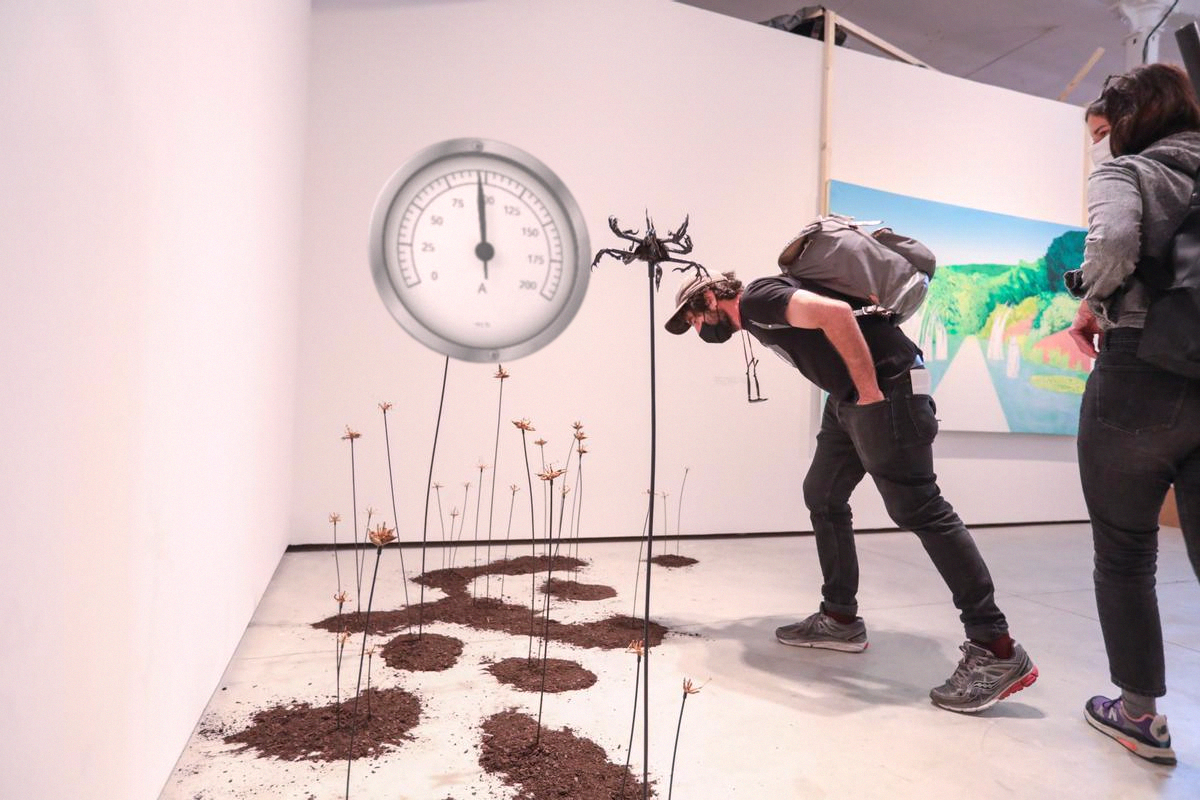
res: {"value": 95, "unit": "A"}
